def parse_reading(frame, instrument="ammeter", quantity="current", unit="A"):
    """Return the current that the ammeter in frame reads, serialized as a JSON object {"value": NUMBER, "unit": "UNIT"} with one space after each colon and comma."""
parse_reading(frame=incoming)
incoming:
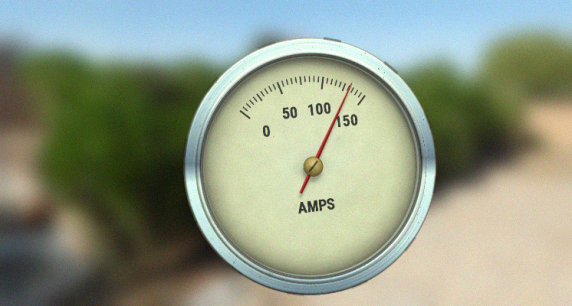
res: {"value": 130, "unit": "A"}
